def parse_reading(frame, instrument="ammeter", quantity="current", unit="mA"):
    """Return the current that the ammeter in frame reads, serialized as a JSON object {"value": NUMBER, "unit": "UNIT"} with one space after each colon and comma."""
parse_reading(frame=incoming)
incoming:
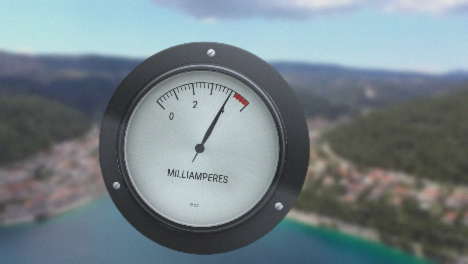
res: {"value": 4, "unit": "mA"}
